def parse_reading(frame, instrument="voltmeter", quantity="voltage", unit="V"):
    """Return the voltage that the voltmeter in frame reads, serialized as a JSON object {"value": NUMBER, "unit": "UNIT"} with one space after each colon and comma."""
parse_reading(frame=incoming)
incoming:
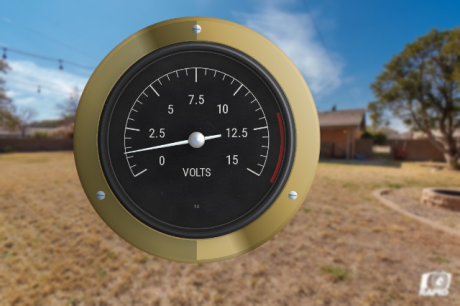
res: {"value": 1.25, "unit": "V"}
